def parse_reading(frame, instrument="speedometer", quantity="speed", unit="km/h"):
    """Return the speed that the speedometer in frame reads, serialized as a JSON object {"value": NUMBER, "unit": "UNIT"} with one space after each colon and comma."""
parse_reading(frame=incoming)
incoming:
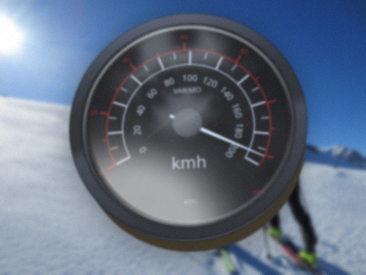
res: {"value": 195, "unit": "km/h"}
